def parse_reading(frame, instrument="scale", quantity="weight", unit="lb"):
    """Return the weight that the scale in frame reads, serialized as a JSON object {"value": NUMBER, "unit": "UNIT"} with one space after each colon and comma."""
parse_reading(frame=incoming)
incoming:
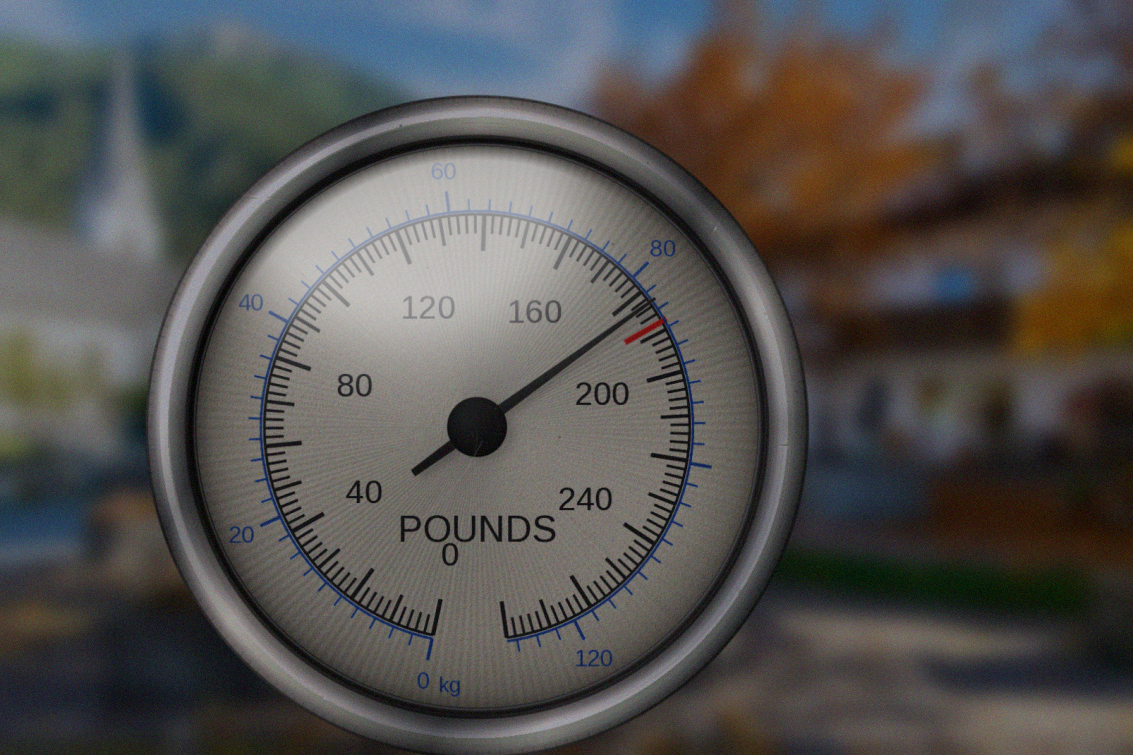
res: {"value": 183, "unit": "lb"}
